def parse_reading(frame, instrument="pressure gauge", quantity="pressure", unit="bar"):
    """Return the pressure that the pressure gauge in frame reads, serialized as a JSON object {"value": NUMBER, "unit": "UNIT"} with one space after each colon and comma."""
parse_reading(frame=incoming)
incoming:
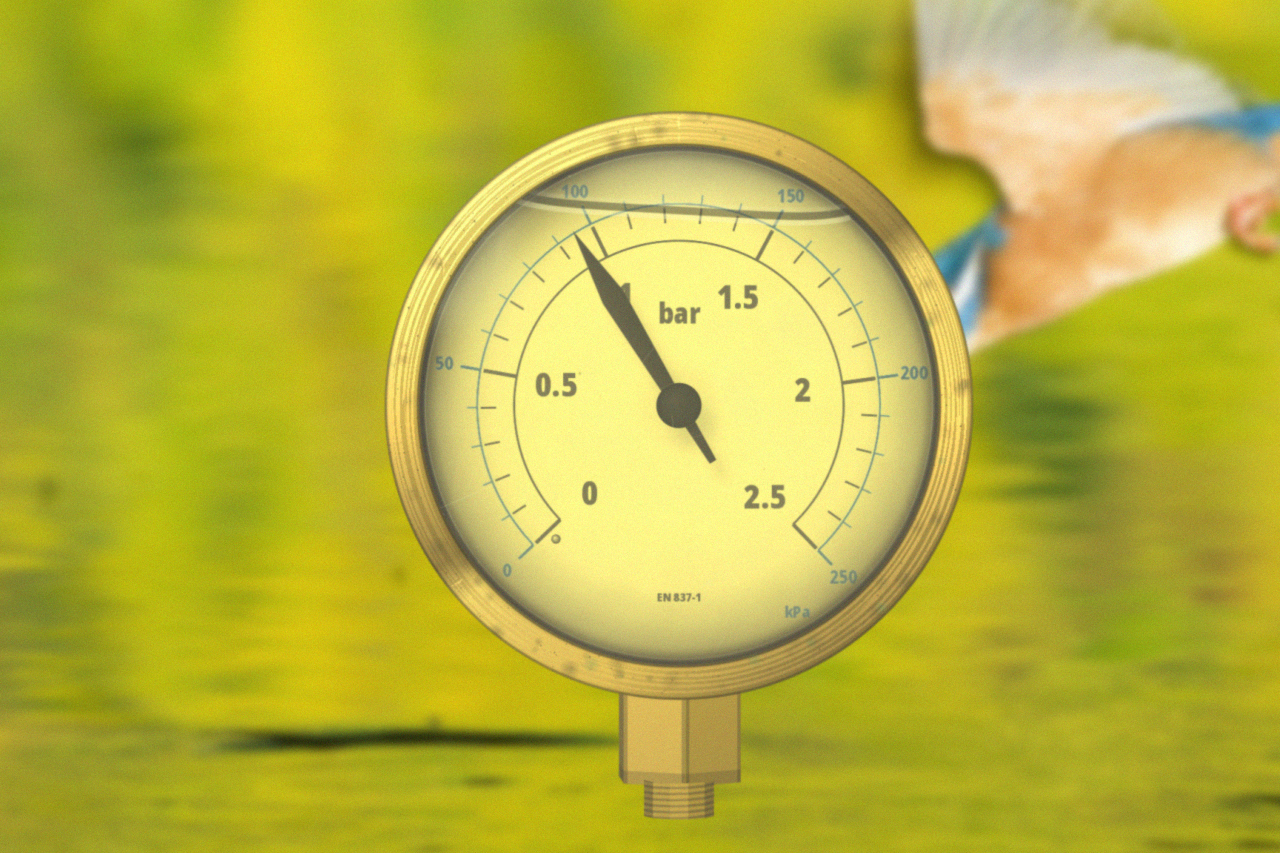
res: {"value": 0.95, "unit": "bar"}
